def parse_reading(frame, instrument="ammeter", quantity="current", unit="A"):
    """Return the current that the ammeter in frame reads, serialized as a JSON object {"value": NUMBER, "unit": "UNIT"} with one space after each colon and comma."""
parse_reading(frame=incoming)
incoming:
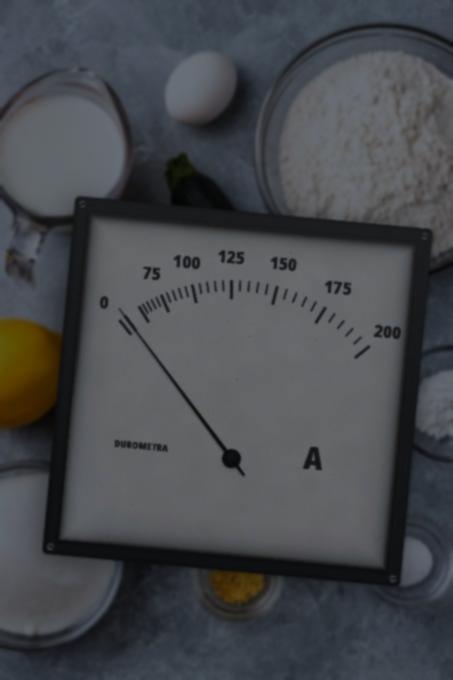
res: {"value": 25, "unit": "A"}
